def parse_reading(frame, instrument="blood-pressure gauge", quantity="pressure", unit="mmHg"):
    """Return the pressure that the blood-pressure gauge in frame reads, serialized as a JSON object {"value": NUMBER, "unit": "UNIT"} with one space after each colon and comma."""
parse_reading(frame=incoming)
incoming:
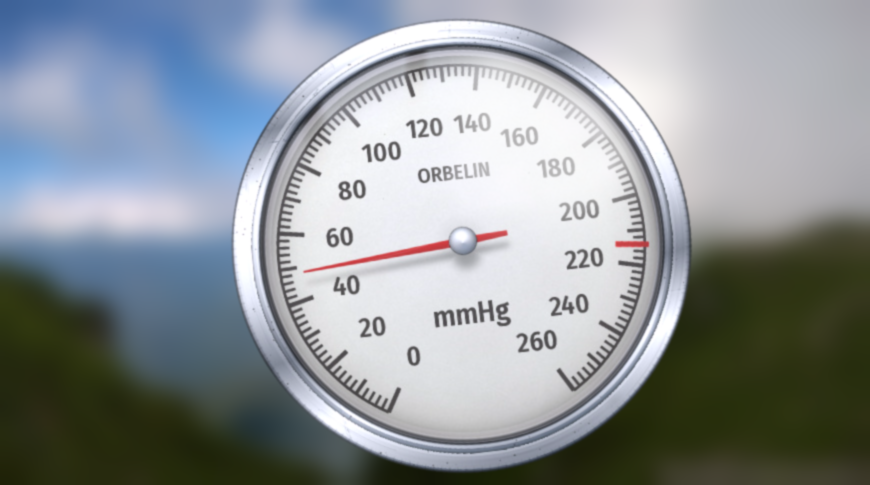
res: {"value": 48, "unit": "mmHg"}
